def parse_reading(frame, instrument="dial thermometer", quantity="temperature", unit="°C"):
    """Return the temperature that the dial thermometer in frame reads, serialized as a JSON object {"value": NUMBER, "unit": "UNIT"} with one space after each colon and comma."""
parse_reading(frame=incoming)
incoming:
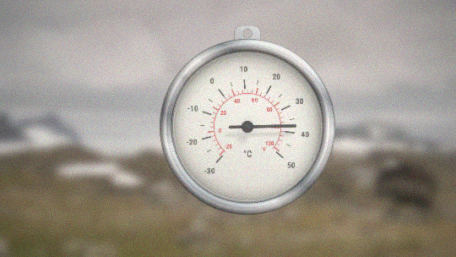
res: {"value": 37.5, "unit": "°C"}
